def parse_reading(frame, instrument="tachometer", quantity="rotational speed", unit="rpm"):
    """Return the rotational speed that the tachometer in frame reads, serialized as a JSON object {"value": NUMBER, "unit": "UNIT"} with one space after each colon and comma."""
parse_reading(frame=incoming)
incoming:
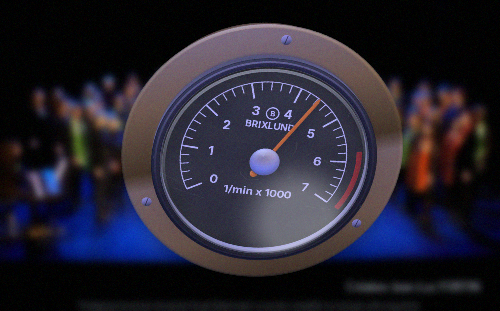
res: {"value": 4400, "unit": "rpm"}
